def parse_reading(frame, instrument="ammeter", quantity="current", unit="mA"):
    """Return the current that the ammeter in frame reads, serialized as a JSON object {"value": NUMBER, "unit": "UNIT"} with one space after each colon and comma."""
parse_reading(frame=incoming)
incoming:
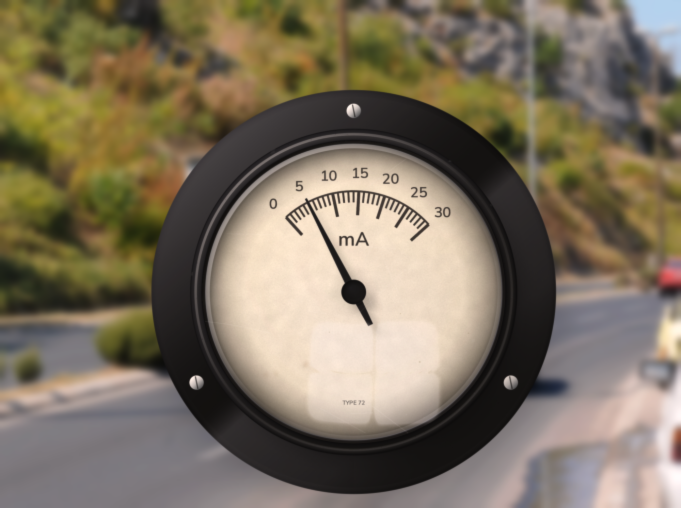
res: {"value": 5, "unit": "mA"}
